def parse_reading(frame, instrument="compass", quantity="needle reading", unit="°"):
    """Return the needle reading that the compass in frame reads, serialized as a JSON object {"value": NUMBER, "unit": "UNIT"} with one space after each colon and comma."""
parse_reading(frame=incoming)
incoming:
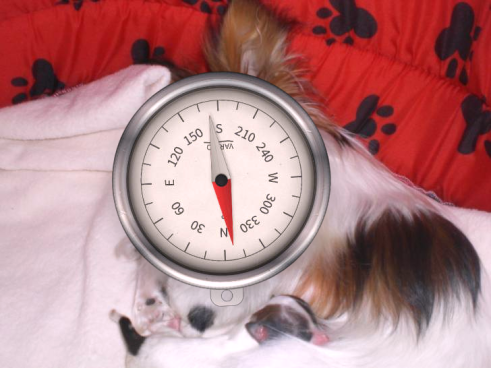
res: {"value": 352.5, "unit": "°"}
